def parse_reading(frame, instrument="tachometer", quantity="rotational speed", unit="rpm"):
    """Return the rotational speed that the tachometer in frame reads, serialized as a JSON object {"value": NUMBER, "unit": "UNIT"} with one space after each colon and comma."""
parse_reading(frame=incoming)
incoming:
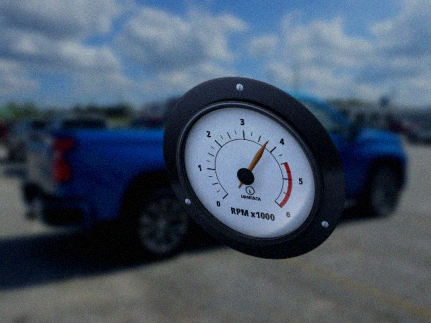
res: {"value": 3750, "unit": "rpm"}
